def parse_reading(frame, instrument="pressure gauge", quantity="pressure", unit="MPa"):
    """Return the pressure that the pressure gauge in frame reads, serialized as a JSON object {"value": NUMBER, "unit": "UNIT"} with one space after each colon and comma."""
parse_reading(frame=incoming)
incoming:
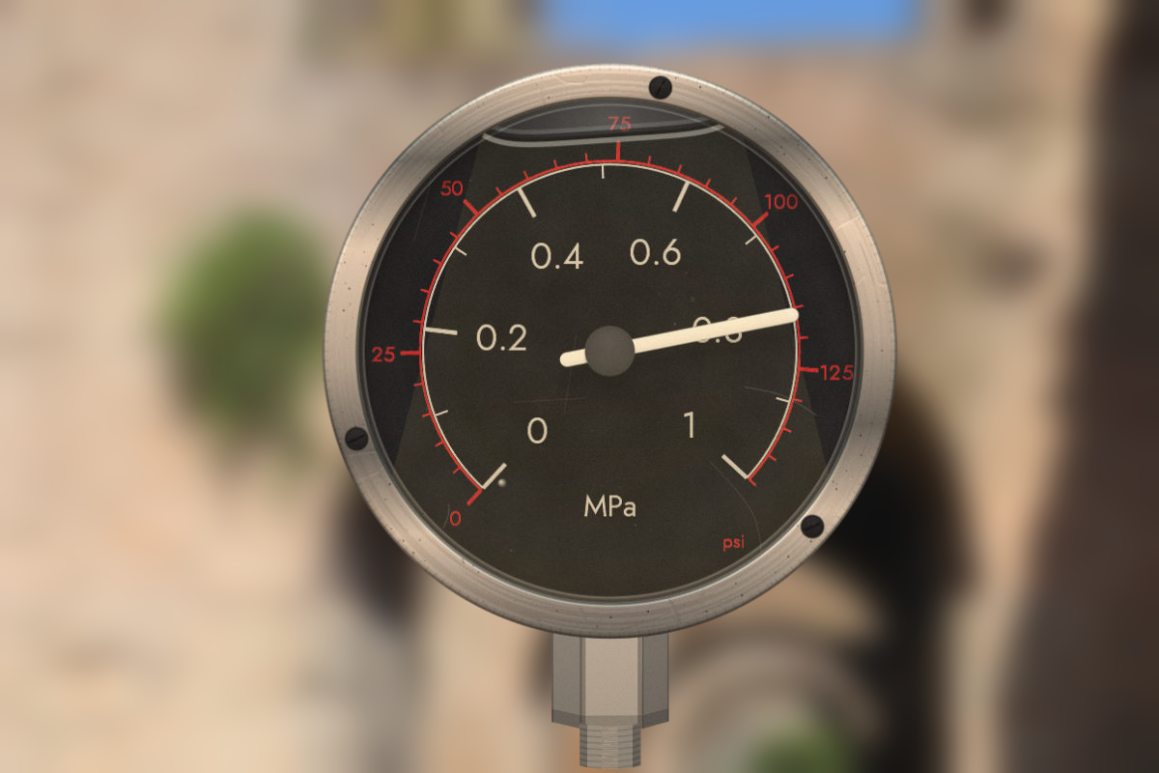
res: {"value": 0.8, "unit": "MPa"}
